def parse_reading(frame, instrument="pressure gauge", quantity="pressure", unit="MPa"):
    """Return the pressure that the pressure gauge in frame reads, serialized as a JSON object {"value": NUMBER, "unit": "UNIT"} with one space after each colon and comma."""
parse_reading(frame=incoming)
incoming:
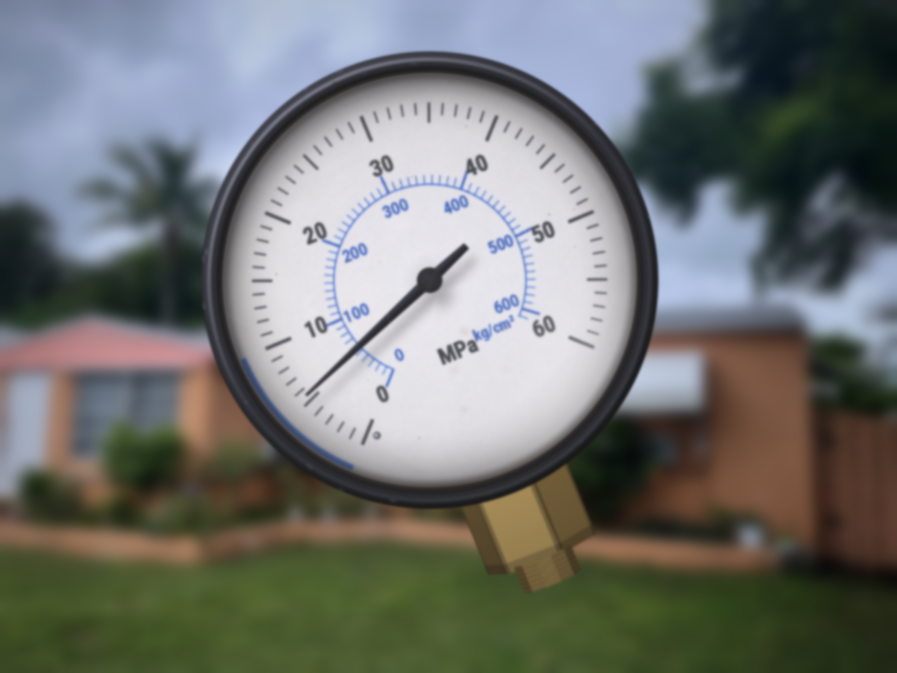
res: {"value": 5.5, "unit": "MPa"}
